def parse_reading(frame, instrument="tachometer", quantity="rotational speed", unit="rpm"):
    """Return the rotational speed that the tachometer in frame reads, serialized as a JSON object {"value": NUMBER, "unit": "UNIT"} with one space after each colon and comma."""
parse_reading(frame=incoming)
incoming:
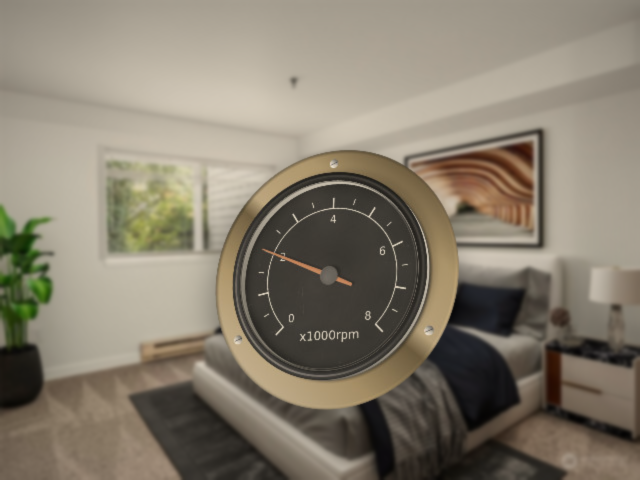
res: {"value": 2000, "unit": "rpm"}
